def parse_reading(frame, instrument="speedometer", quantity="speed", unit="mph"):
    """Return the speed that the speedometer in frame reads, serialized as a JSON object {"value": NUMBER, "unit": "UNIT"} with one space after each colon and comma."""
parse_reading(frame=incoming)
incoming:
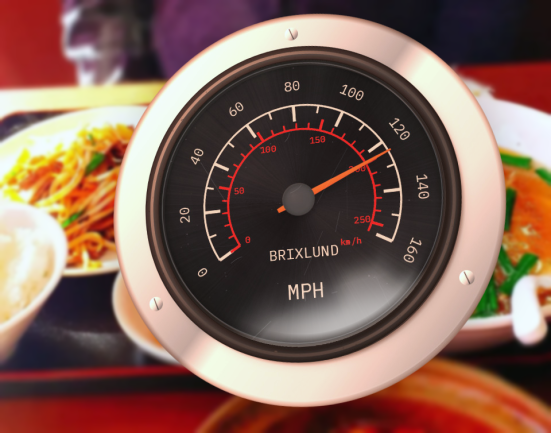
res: {"value": 125, "unit": "mph"}
